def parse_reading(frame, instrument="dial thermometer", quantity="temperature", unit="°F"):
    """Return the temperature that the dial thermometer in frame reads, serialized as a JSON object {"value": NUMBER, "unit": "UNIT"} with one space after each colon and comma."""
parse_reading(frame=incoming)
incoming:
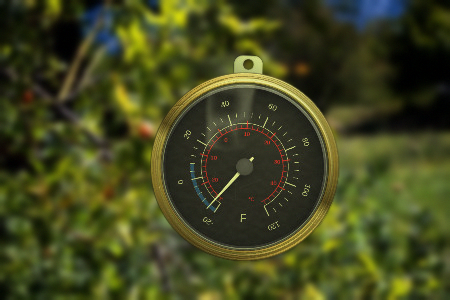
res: {"value": -16, "unit": "°F"}
